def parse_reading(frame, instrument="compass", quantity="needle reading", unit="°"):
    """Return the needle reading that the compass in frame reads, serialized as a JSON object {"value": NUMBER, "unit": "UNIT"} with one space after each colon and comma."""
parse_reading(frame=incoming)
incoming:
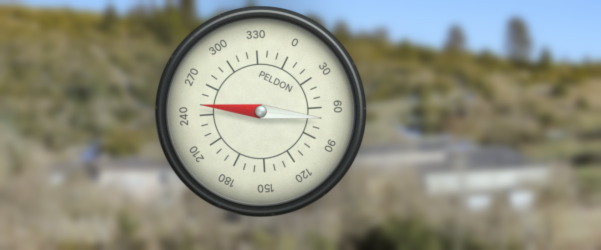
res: {"value": 250, "unit": "°"}
